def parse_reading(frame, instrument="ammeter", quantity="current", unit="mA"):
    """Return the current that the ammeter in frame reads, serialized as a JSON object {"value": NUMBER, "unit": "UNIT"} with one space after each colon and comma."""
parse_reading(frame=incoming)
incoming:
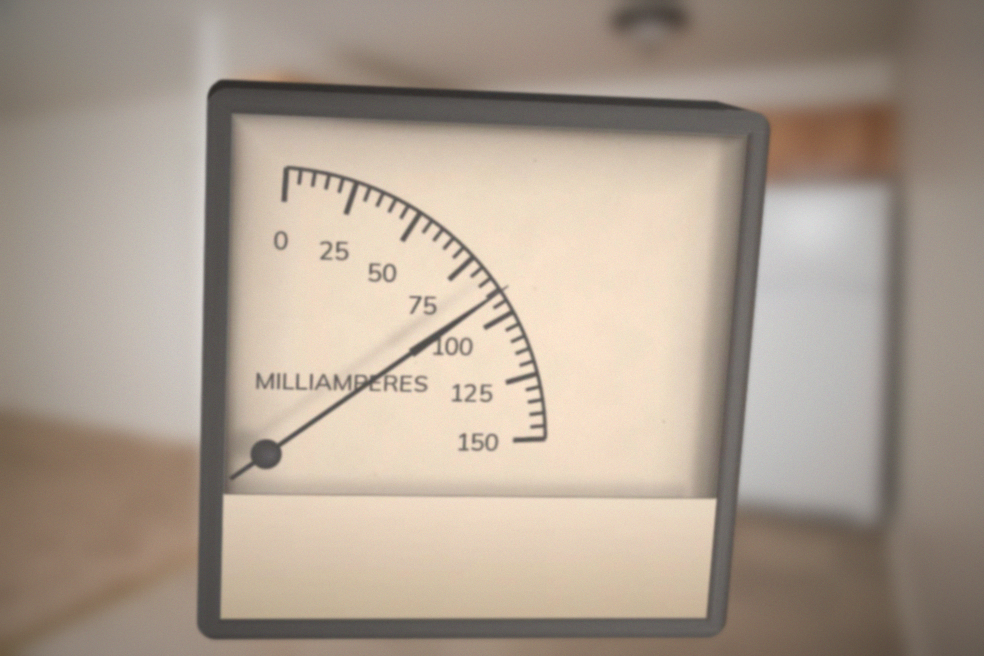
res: {"value": 90, "unit": "mA"}
